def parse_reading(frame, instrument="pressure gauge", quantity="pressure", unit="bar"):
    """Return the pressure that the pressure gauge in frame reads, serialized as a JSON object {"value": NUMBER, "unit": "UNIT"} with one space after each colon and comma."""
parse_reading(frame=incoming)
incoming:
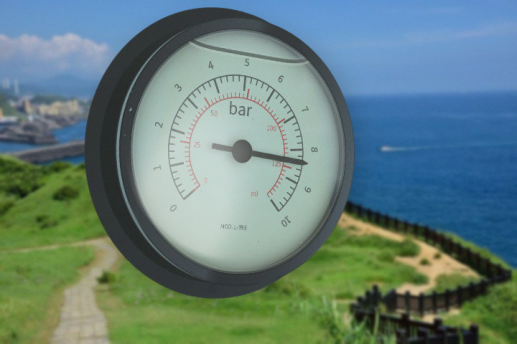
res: {"value": 8.4, "unit": "bar"}
